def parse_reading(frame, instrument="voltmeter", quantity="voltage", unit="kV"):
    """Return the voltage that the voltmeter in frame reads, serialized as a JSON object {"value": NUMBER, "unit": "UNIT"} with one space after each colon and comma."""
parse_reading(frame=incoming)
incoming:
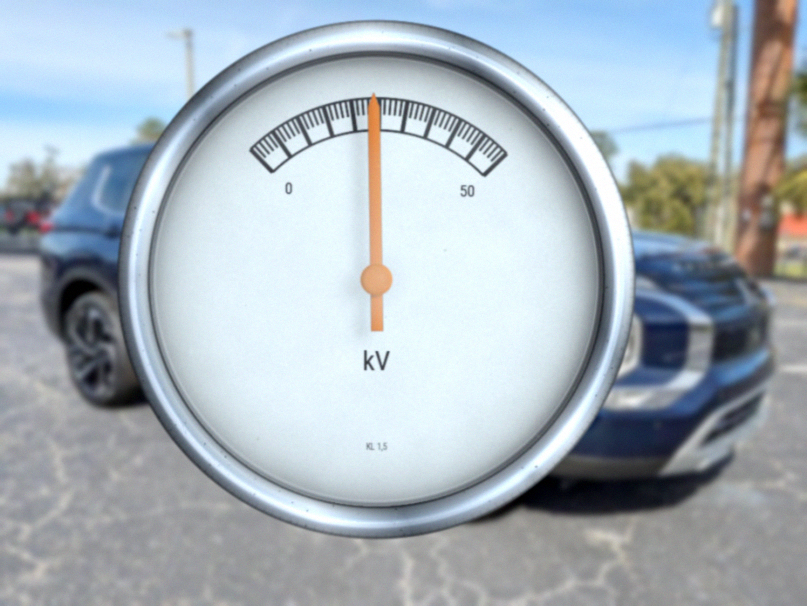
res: {"value": 24, "unit": "kV"}
